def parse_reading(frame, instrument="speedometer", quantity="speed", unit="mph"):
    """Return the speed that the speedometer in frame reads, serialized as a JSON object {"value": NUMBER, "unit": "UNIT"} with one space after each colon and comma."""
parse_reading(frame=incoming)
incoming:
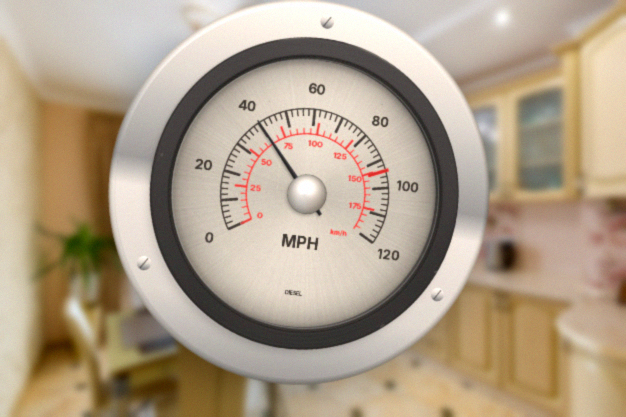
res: {"value": 40, "unit": "mph"}
